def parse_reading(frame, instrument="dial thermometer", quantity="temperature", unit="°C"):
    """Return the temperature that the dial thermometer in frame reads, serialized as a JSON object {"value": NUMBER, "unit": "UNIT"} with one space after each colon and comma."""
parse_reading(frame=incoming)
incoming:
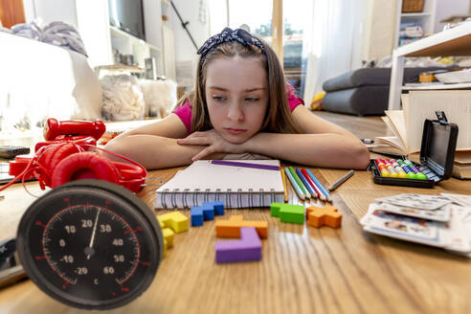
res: {"value": 25, "unit": "°C"}
